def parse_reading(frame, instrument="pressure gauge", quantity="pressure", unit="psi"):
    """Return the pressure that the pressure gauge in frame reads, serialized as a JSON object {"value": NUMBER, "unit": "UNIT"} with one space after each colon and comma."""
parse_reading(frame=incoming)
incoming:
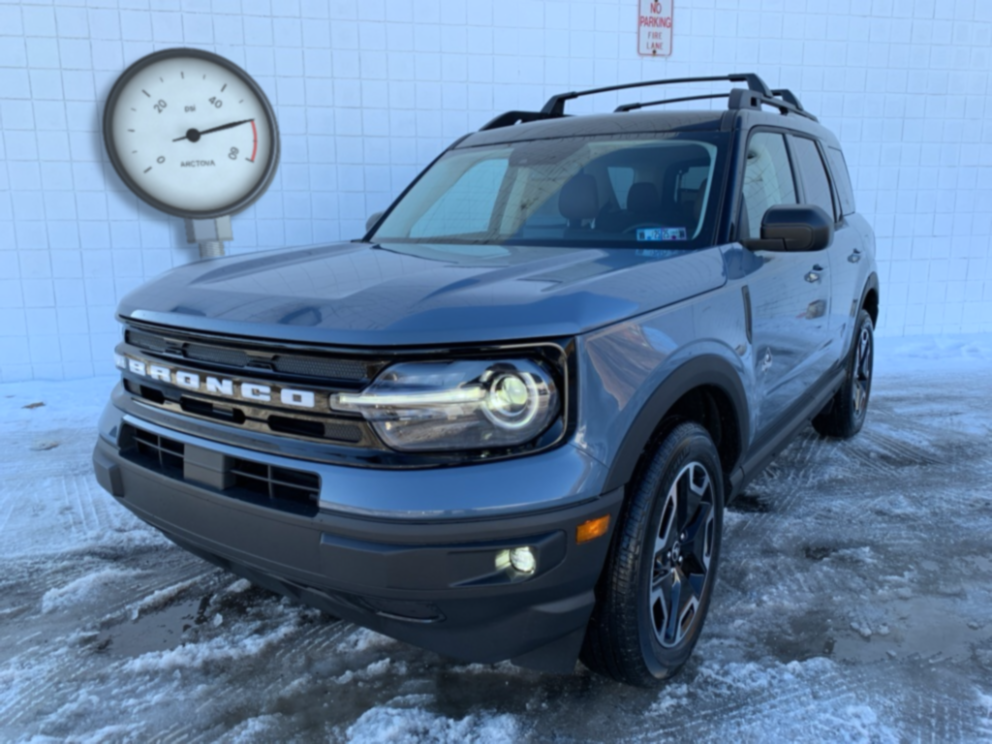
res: {"value": 50, "unit": "psi"}
